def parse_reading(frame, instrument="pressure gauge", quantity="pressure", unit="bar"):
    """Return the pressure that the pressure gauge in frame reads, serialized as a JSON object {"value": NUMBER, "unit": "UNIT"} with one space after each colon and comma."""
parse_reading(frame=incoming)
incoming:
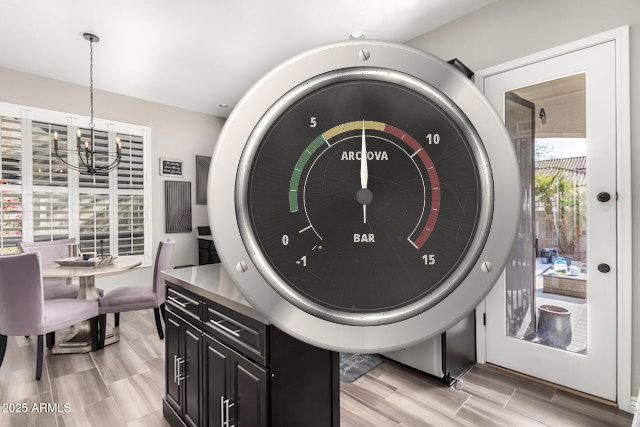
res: {"value": 7, "unit": "bar"}
